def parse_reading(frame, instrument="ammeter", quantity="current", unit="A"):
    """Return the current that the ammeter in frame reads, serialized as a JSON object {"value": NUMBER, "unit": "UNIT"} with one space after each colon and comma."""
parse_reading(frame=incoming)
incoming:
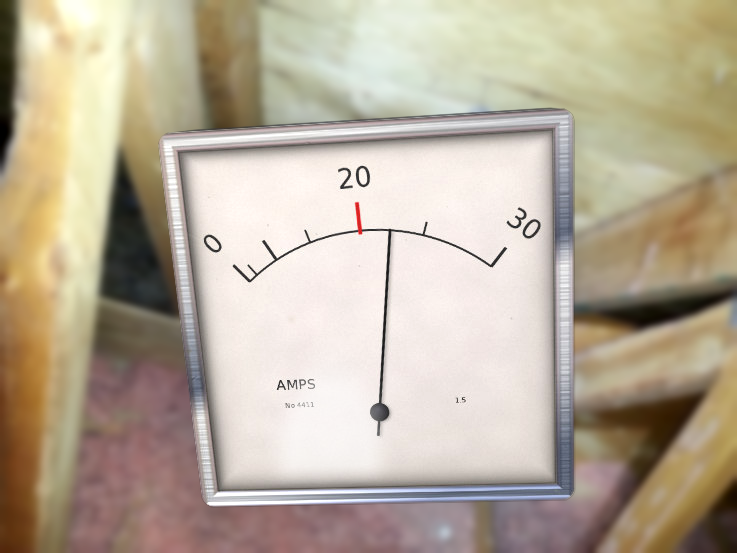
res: {"value": 22.5, "unit": "A"}
